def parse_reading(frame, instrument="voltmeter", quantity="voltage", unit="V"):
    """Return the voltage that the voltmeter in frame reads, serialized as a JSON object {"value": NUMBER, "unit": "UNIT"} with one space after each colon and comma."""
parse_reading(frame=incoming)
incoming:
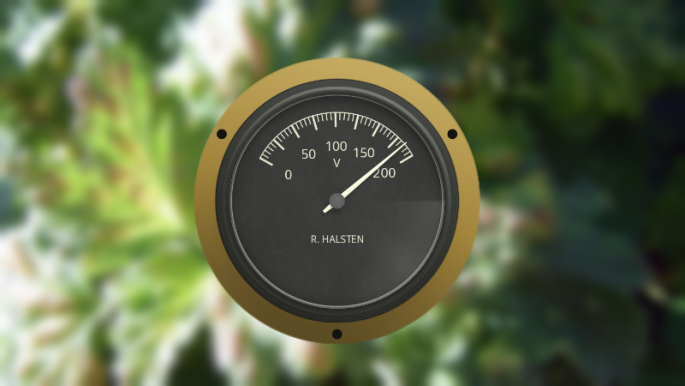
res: {"value": 185, "unit": "V"}
